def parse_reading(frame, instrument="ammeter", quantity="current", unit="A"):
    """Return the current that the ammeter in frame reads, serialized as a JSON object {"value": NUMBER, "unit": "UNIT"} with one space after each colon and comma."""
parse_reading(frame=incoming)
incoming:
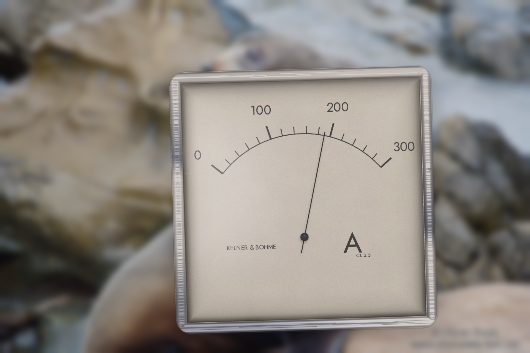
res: {"value": 190, "unit": "A"}
